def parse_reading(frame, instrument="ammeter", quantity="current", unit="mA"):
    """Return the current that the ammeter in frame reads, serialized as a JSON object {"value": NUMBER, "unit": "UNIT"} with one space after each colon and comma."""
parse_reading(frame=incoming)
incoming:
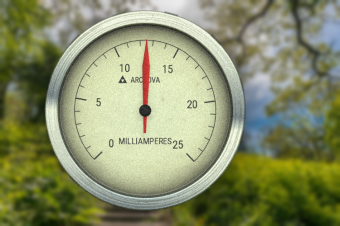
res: {"value": 12.5, "unit": "mA"}
